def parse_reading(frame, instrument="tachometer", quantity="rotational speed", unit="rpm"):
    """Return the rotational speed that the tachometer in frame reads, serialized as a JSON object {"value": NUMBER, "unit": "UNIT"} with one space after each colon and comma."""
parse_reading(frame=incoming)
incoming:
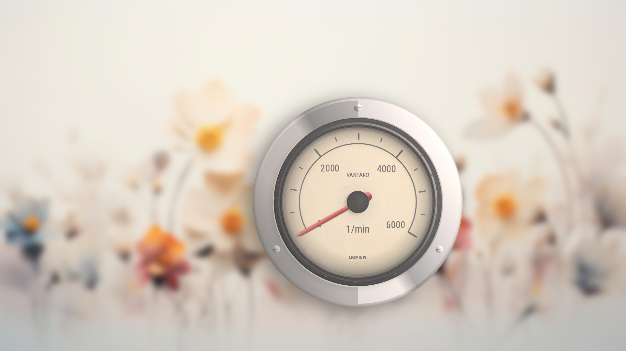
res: {"value": 0, "unit": "rpm"}
